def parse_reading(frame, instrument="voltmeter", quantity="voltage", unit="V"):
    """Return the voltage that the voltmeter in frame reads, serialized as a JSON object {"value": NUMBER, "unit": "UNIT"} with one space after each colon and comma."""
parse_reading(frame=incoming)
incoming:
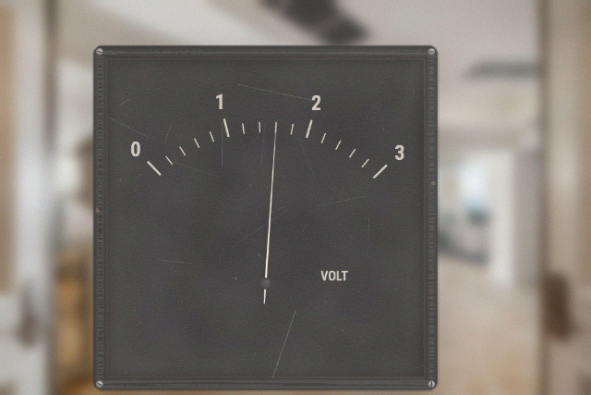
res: {"value": 1.6, "unit": "V"}
